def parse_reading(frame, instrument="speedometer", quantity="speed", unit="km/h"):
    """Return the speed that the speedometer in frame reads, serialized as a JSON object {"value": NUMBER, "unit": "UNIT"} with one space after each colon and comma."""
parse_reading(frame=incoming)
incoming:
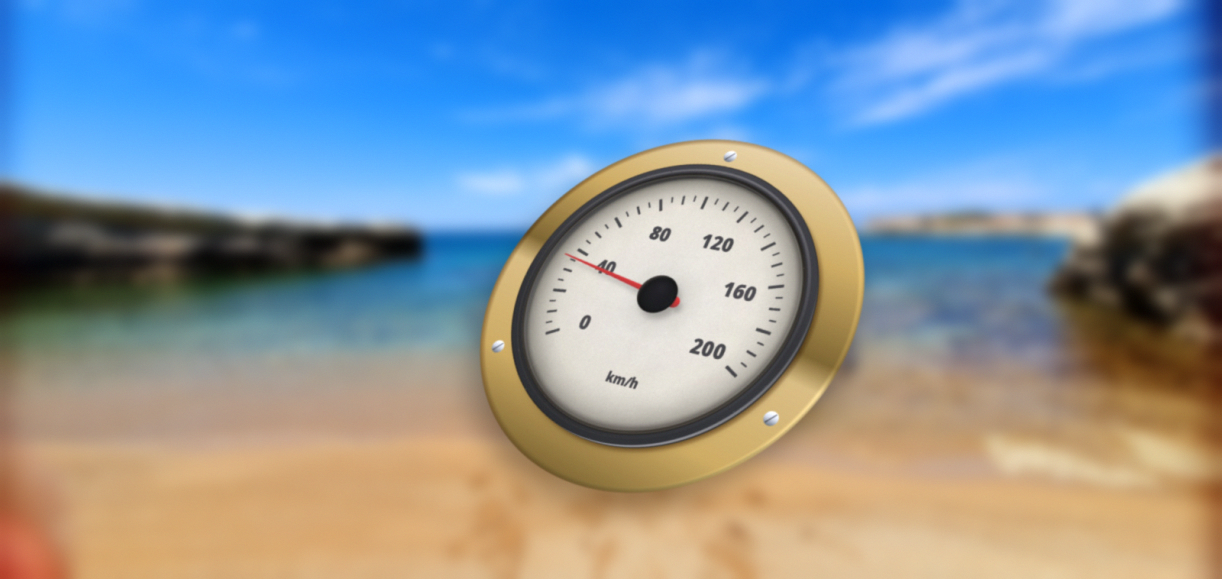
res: {"value": 35, "unit": "km/h"}
